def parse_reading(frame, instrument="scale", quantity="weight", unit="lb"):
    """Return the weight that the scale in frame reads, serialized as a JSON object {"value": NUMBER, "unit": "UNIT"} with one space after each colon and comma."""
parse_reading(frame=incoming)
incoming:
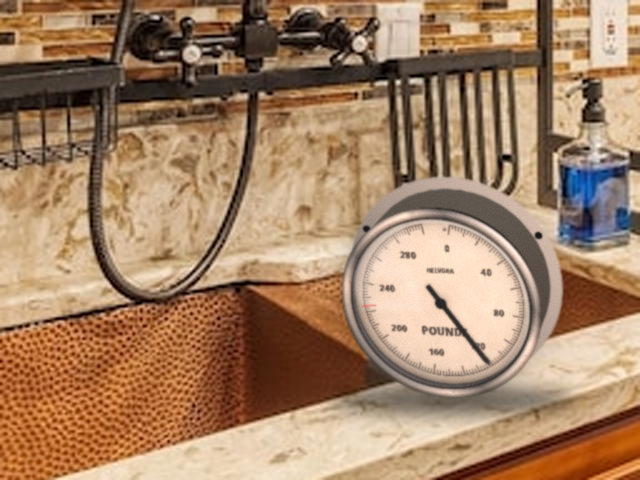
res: {"value": 120, "unit": "lb"}
